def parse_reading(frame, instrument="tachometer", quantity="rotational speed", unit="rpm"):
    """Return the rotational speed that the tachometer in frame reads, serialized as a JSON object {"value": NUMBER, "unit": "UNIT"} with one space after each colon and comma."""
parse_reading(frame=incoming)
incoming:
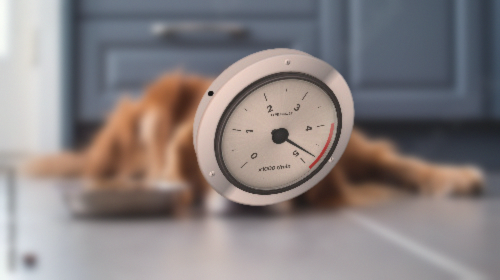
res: {"value": 4750, "unit": "rpm"}
